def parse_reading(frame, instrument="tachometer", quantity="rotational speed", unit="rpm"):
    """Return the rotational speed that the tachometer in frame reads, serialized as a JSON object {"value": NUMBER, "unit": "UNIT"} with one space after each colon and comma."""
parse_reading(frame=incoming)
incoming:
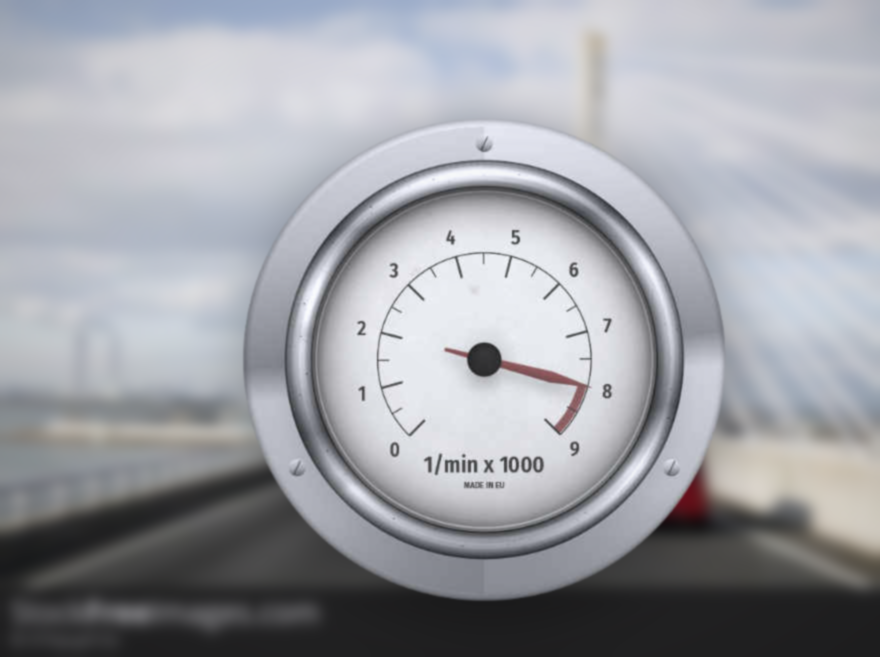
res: {"value": 8000, "unit": "rpm"}
